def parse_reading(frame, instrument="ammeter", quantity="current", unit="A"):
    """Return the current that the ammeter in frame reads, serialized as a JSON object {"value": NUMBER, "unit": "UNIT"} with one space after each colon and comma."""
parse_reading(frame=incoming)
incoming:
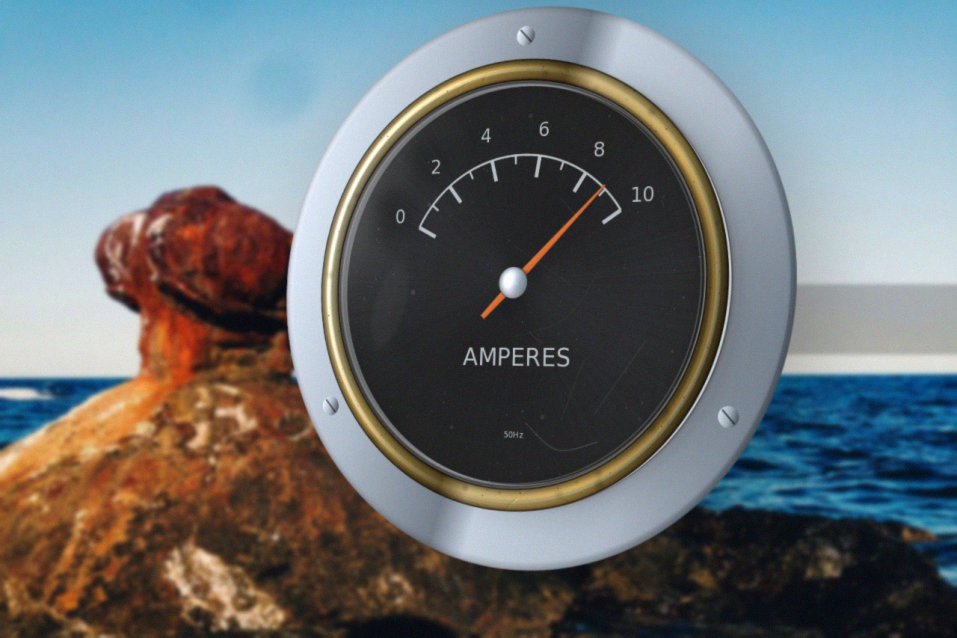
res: {"value": 9, "unit": "A"}
